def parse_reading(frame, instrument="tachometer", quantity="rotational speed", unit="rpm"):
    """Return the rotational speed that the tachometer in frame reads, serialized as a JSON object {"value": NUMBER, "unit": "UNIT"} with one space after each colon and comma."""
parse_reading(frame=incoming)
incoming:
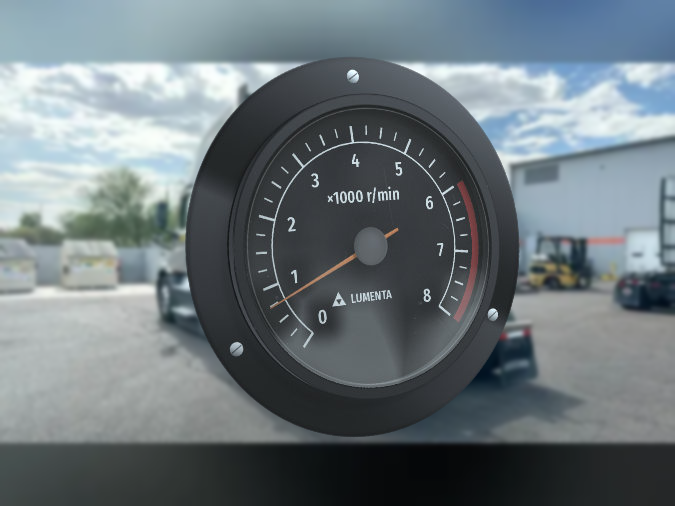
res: {"value": 750, "unit": "rpm"}
